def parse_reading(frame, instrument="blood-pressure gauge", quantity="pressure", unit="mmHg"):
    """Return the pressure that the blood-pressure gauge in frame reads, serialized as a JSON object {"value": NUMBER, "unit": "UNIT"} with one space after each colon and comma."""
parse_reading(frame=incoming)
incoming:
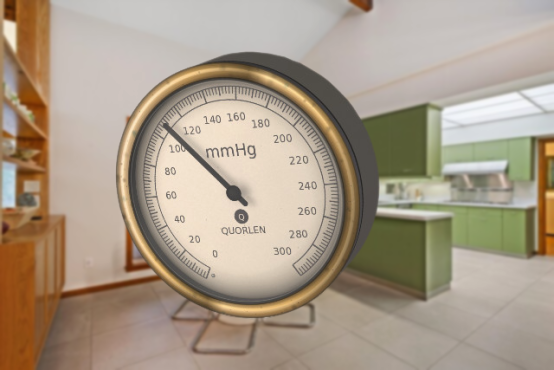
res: {"value": 110, "unit": "mmHg"}
